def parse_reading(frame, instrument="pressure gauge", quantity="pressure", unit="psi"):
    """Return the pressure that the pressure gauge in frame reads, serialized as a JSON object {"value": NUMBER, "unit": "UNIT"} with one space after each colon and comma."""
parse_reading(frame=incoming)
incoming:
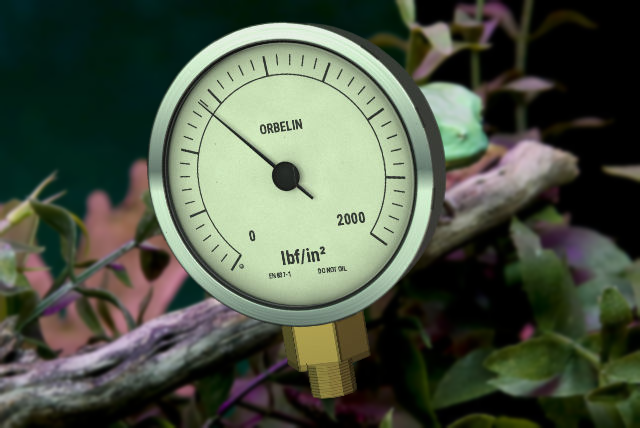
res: {"value": 700, "unit": "psi"}
